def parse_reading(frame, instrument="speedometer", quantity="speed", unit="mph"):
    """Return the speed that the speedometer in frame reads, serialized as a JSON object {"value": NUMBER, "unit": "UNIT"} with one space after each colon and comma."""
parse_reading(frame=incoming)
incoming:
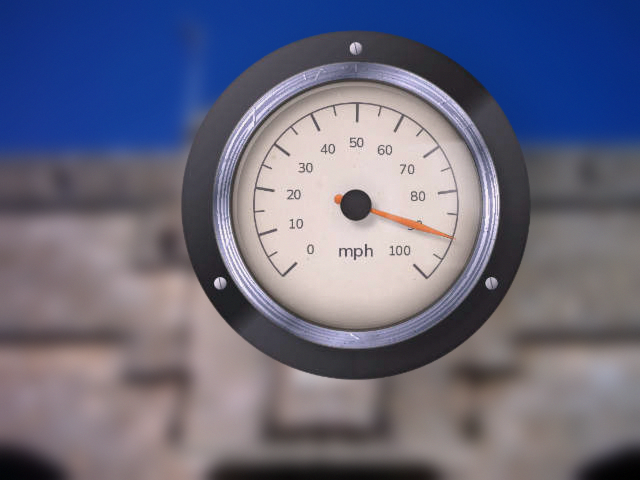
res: {"value": 90, "unit": "mph"}
